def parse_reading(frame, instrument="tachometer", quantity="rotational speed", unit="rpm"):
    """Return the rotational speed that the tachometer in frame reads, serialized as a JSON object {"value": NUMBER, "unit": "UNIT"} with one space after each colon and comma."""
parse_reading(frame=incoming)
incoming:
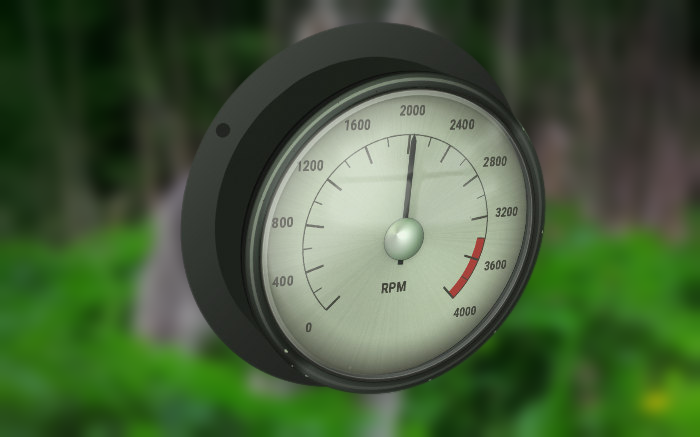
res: {"value": 2000, "unit": "rpm"}
